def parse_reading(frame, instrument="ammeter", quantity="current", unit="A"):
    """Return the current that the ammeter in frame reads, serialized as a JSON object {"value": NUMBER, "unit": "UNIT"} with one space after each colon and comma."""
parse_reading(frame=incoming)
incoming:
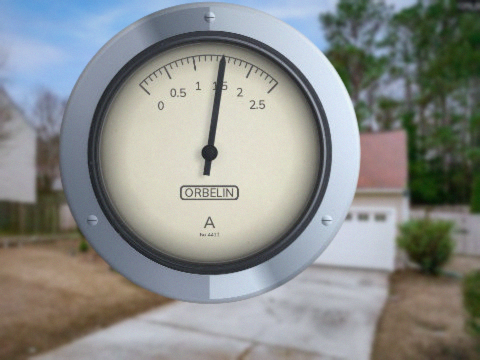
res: {"value": 1.5, "unit": "A"}
